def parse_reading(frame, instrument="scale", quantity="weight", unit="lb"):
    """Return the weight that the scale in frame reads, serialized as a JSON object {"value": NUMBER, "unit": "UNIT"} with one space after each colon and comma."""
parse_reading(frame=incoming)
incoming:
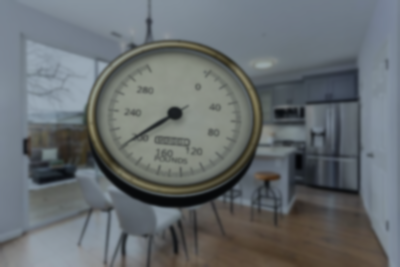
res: {"value": 200, "unit": "lb"}
